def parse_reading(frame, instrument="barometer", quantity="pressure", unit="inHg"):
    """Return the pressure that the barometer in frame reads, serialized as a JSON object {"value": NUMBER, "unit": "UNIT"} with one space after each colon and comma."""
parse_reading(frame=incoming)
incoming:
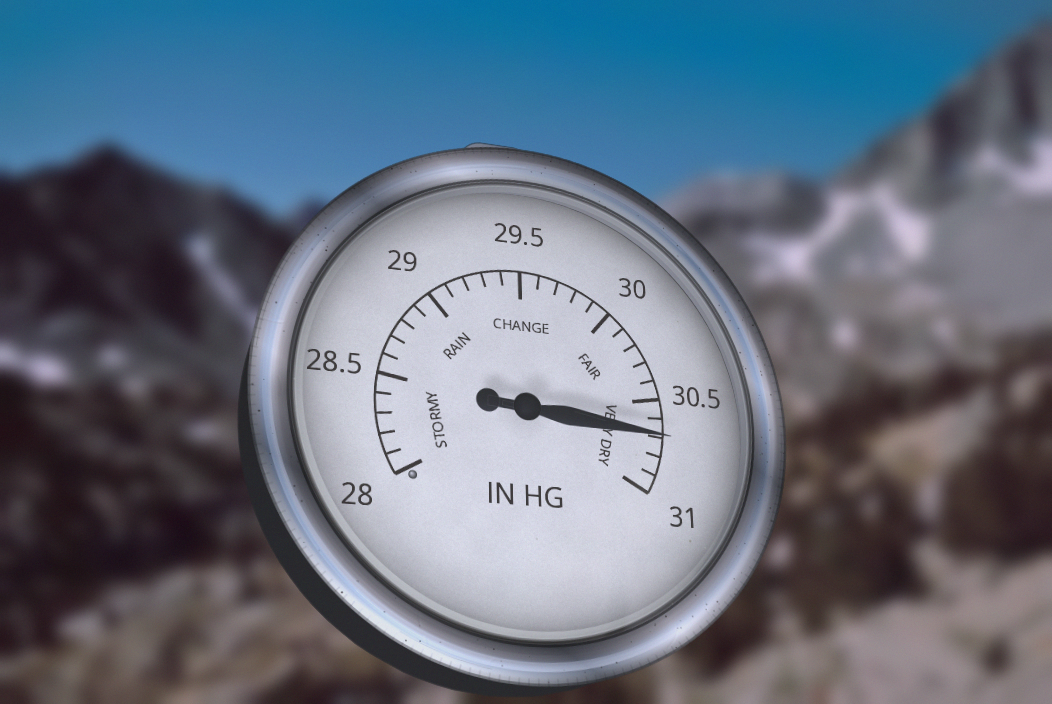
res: {"value": 30.7, "unit": "inHg"}
